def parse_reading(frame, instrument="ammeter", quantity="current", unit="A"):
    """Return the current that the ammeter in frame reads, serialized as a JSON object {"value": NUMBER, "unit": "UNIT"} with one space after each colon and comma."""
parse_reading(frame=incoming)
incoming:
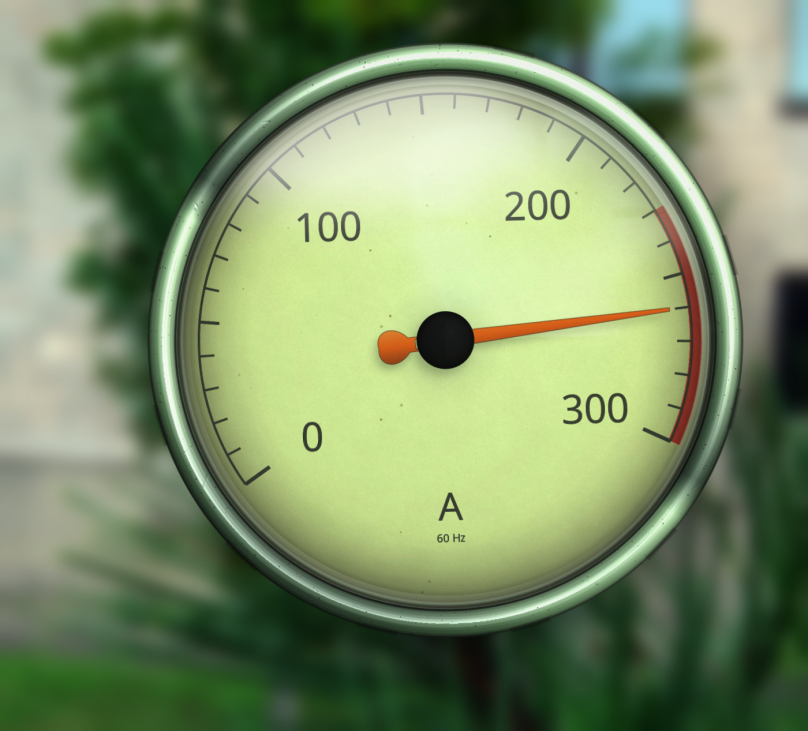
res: {"value": 260, "unit": "A"}
